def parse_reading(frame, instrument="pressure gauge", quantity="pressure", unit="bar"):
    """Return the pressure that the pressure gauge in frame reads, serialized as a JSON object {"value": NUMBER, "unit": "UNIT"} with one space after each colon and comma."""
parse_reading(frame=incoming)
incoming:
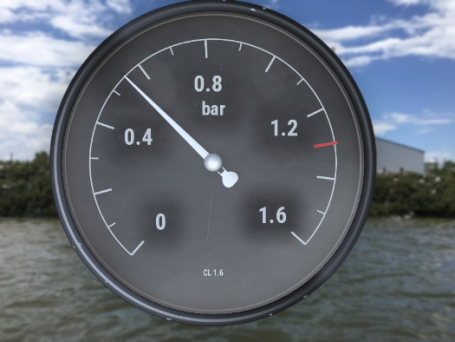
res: {"value": 0.55, "unit": "bar"}
